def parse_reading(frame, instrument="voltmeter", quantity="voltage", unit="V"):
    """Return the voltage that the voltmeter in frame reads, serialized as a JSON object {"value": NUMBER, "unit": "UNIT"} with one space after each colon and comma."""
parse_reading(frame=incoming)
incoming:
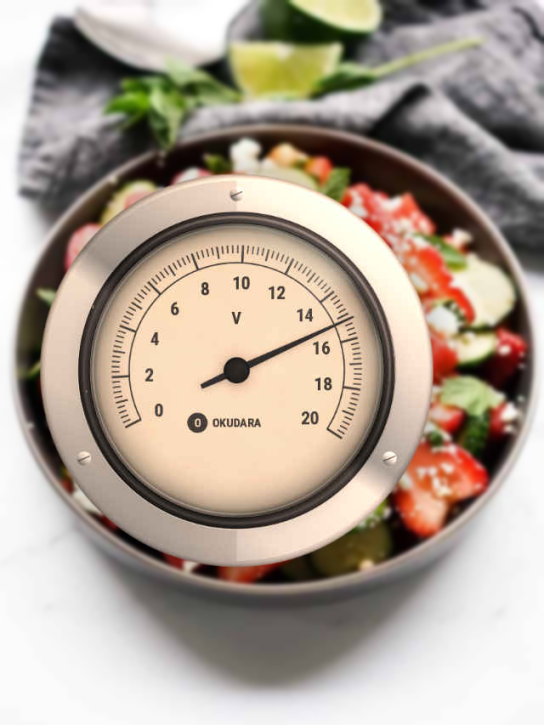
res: {"value": 15.2, "unit": "V"}
